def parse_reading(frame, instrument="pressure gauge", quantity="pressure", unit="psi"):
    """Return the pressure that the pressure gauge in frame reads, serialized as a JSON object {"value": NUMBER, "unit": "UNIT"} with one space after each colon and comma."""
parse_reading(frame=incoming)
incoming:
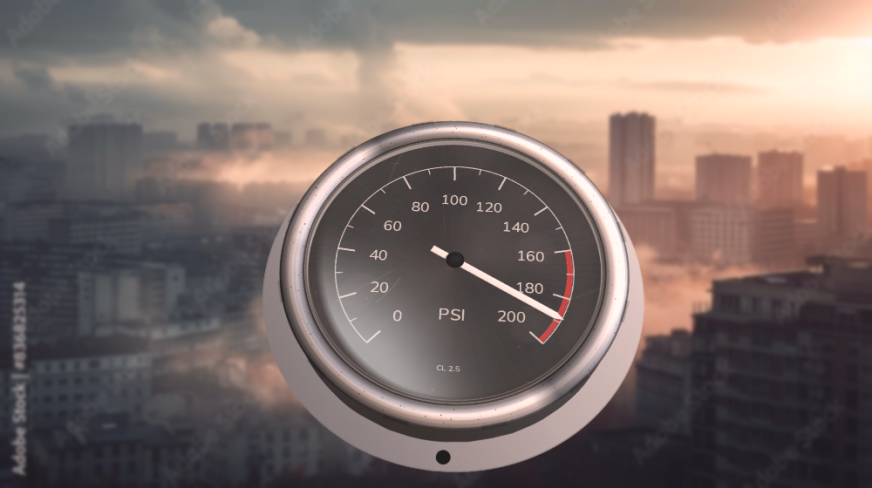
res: {"value": 190, "unit": "psi"}
